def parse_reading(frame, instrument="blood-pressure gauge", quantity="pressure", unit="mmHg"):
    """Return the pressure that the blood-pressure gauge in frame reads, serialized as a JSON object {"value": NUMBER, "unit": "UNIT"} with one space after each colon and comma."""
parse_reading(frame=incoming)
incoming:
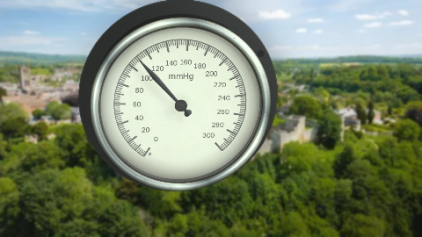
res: {"value": 110, "unit": "mmHg"}
